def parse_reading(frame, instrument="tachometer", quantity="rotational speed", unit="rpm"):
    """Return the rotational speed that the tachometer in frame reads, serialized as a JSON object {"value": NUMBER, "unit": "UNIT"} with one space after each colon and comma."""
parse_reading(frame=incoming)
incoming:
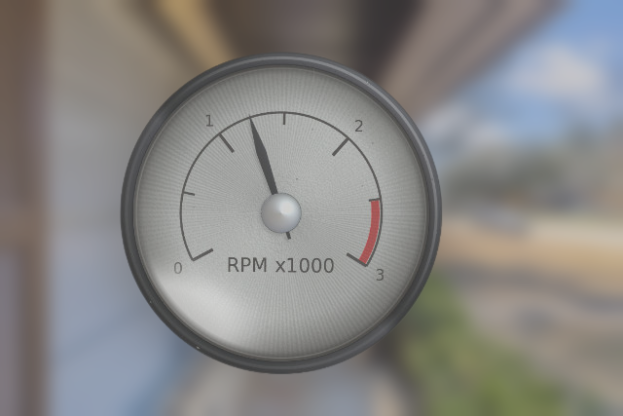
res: {"value": 1250, "unit": "rpm"}
